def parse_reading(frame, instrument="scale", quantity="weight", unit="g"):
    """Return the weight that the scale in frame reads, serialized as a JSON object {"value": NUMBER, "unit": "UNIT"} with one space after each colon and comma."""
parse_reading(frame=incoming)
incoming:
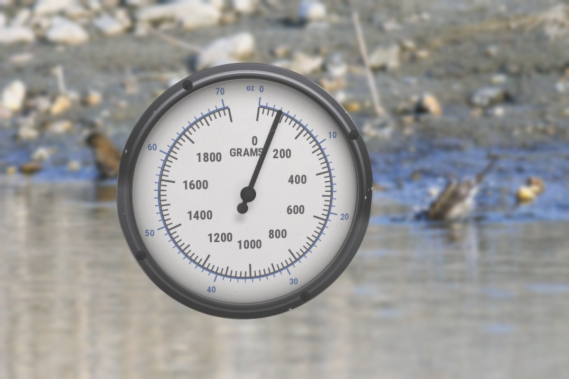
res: {"value": 80, "unit": "g"}
